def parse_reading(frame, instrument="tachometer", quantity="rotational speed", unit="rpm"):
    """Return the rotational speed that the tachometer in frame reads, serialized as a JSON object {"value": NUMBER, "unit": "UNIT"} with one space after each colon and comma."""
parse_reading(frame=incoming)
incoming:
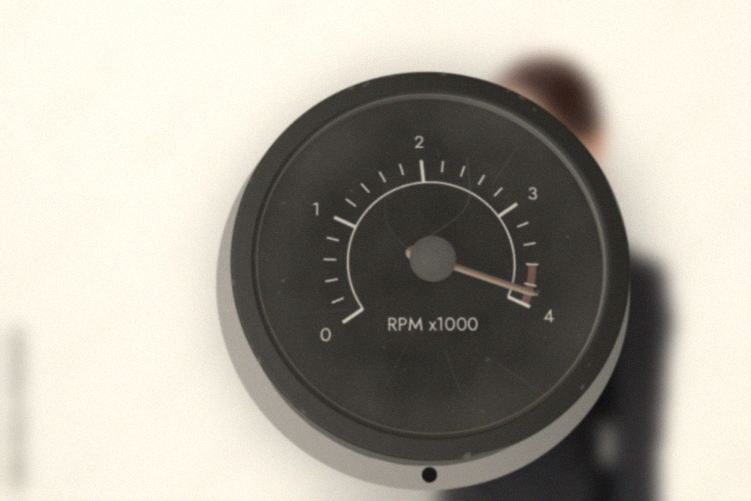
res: {"value": 3900, "unit": "rpm"}
